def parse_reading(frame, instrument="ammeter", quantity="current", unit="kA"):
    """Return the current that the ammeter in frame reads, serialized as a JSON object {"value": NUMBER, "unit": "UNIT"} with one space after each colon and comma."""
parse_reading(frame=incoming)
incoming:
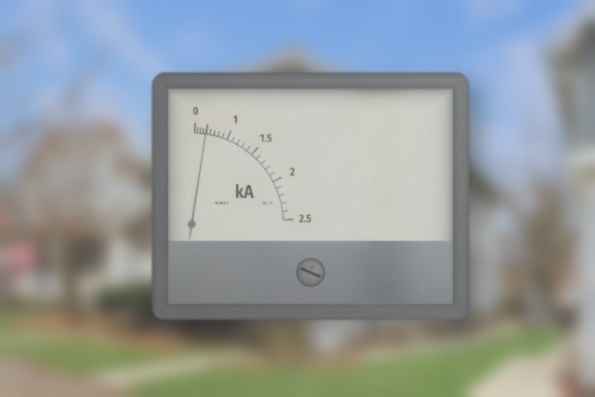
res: {"value": 0.5, "unit": "kA"}
